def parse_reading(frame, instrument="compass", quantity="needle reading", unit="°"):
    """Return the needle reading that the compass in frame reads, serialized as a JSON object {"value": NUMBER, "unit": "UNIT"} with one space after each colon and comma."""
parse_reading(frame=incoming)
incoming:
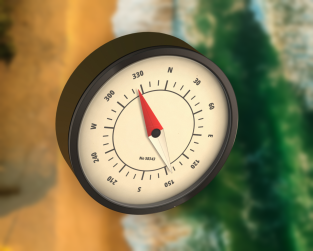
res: {"value": 325, "unit": "°"}
